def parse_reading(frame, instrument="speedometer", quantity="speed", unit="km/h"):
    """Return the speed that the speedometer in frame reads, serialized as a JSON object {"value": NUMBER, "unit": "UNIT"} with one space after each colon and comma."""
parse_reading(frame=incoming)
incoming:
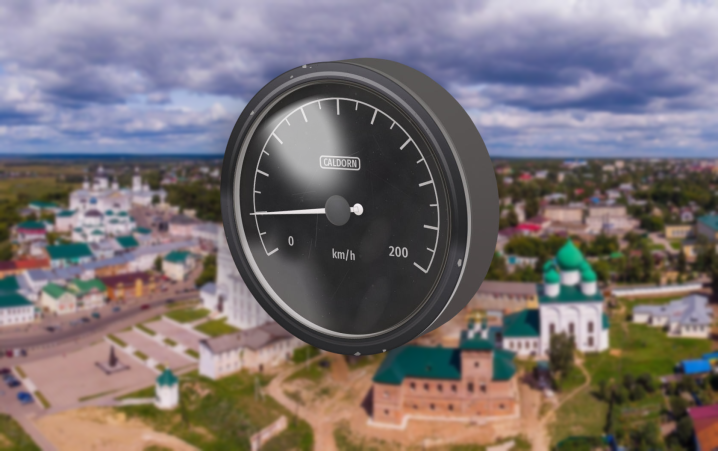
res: {"value": 20, "unit": "km/h"}
